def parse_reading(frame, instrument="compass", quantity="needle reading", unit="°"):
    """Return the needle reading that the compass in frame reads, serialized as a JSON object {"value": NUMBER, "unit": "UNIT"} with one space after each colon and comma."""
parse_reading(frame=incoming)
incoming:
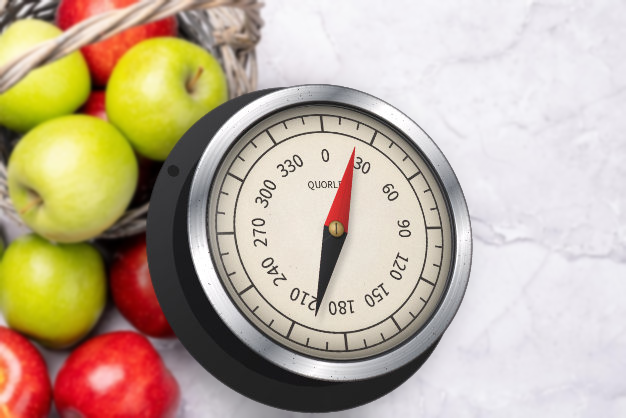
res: {"value": 20, "unit": "°"}
